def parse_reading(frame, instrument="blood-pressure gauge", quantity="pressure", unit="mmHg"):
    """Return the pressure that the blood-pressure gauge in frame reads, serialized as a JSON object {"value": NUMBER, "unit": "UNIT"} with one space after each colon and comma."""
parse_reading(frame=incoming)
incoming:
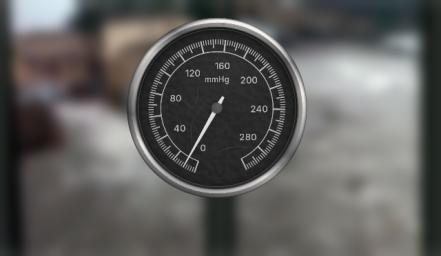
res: {"value": 10, "unit": "mmHg"}
